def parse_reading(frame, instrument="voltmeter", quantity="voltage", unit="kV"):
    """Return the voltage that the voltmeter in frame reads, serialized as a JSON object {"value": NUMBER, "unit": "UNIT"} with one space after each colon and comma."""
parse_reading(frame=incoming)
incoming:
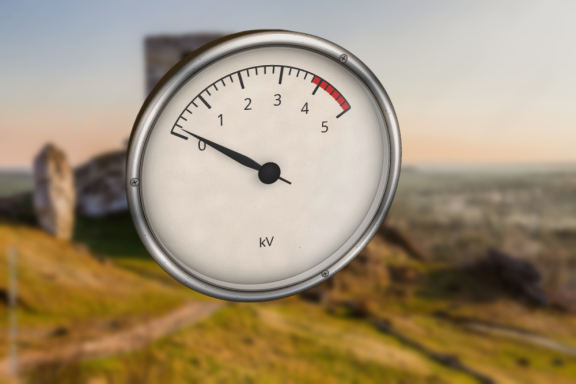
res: {"value": 0.2, "unit": "kV"}
